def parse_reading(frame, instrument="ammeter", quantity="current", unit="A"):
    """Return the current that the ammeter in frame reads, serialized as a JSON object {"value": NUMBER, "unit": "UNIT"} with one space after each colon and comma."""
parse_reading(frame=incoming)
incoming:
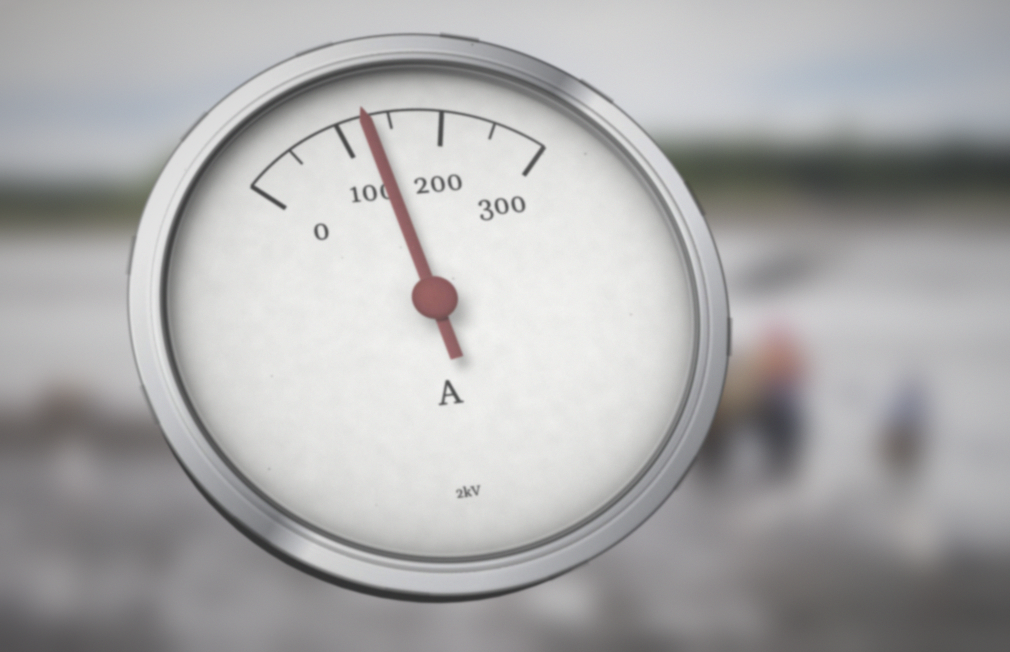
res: {"value": 125, "unit": "A"}
